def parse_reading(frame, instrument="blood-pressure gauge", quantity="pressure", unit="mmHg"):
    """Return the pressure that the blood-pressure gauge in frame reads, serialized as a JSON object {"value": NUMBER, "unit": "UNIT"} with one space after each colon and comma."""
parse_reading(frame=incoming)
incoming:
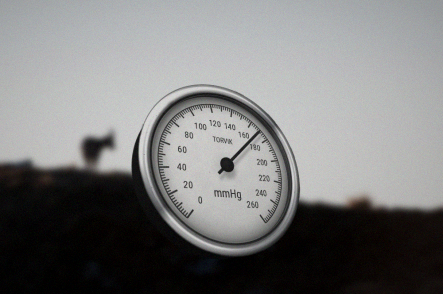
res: {"value": 170, "unit": "mmHg"}
